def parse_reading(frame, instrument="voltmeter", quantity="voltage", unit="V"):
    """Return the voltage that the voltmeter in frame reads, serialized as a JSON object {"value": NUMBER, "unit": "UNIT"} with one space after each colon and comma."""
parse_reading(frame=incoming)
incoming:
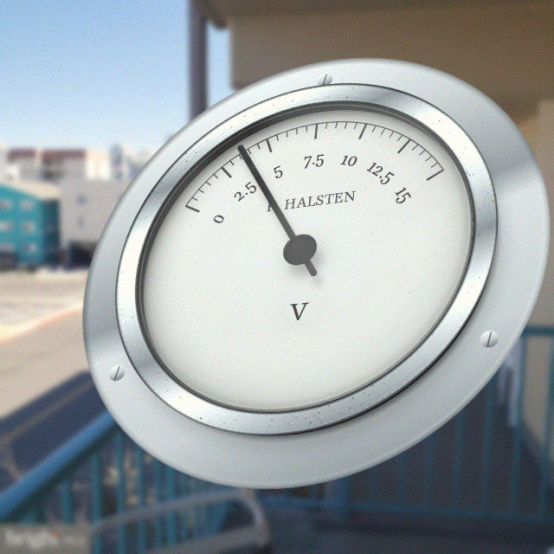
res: {"value": 3.75, "unit": "V"}
